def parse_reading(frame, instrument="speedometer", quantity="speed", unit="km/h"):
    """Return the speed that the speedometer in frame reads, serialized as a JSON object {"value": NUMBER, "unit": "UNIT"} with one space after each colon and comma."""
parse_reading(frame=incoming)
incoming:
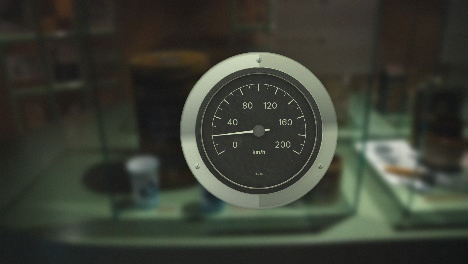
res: {"value": 20, "unit": "km/h"}
